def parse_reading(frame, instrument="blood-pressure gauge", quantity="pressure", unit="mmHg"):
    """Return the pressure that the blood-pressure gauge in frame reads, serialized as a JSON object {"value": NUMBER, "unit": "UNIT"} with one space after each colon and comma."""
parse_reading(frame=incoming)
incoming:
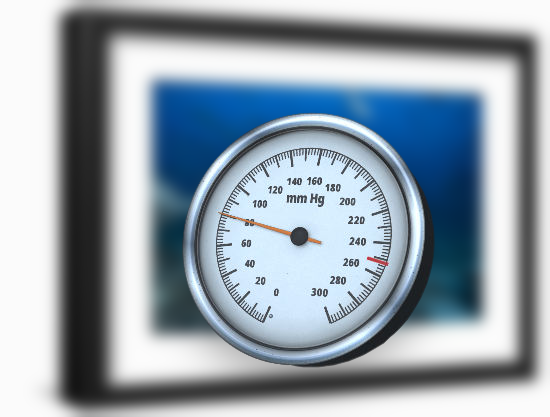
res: {"value": 80, "unit": "mmHg"}
